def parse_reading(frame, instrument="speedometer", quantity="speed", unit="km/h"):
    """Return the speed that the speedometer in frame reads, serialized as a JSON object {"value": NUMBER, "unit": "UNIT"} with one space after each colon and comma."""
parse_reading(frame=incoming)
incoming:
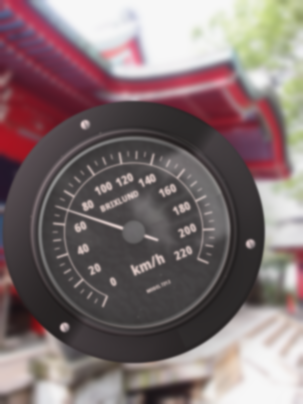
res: {"value": 70, "unit": "km/h"}
